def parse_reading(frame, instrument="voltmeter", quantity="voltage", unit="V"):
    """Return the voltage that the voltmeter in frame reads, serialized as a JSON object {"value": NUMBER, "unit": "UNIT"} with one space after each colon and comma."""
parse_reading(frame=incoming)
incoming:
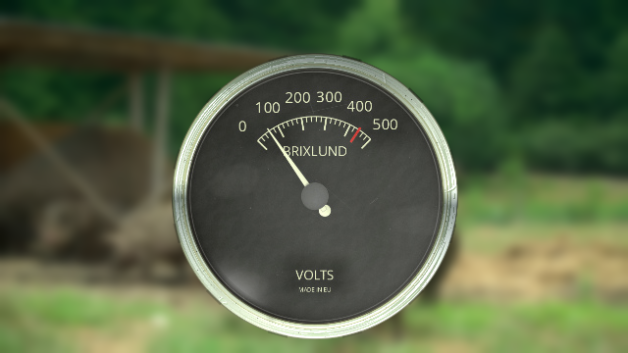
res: {"value": 60, "unit": "V"}
